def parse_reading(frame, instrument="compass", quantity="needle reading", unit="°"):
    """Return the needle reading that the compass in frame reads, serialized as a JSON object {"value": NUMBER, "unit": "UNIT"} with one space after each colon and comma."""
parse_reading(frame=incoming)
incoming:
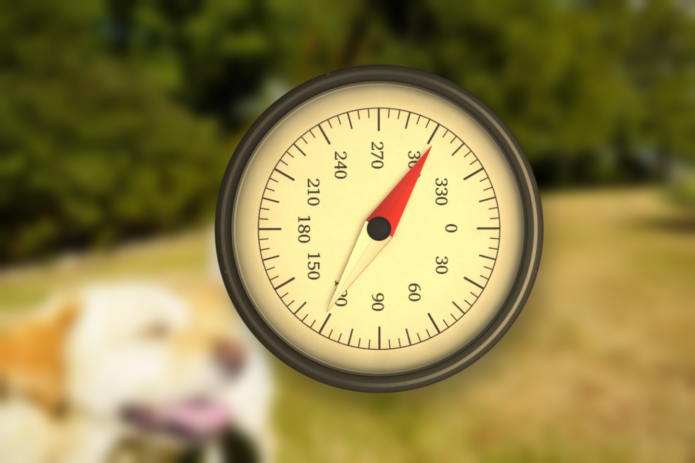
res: {"value": 302.5, "unit": "°"}
